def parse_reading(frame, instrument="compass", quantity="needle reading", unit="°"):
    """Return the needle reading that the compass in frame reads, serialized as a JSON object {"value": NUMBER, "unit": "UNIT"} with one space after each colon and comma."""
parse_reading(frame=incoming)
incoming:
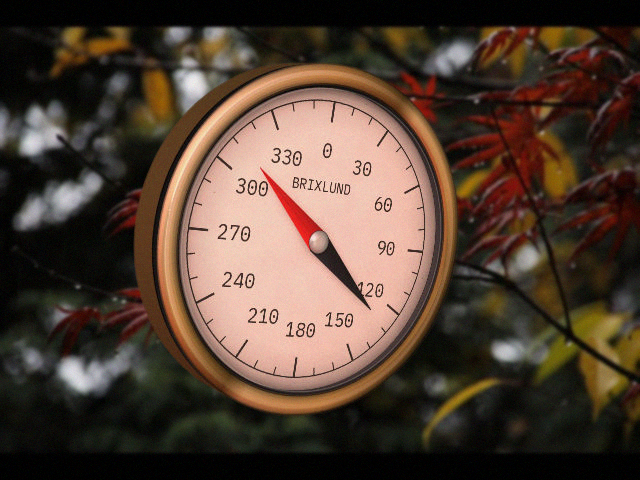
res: {"value": 310, "unit": "°"}
